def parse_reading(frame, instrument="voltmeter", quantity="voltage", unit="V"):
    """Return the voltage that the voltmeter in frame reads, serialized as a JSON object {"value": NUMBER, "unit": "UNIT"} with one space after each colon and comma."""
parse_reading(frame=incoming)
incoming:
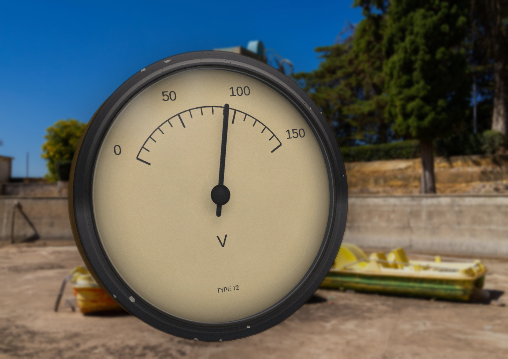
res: {"value": 90, "unit": "V"}
